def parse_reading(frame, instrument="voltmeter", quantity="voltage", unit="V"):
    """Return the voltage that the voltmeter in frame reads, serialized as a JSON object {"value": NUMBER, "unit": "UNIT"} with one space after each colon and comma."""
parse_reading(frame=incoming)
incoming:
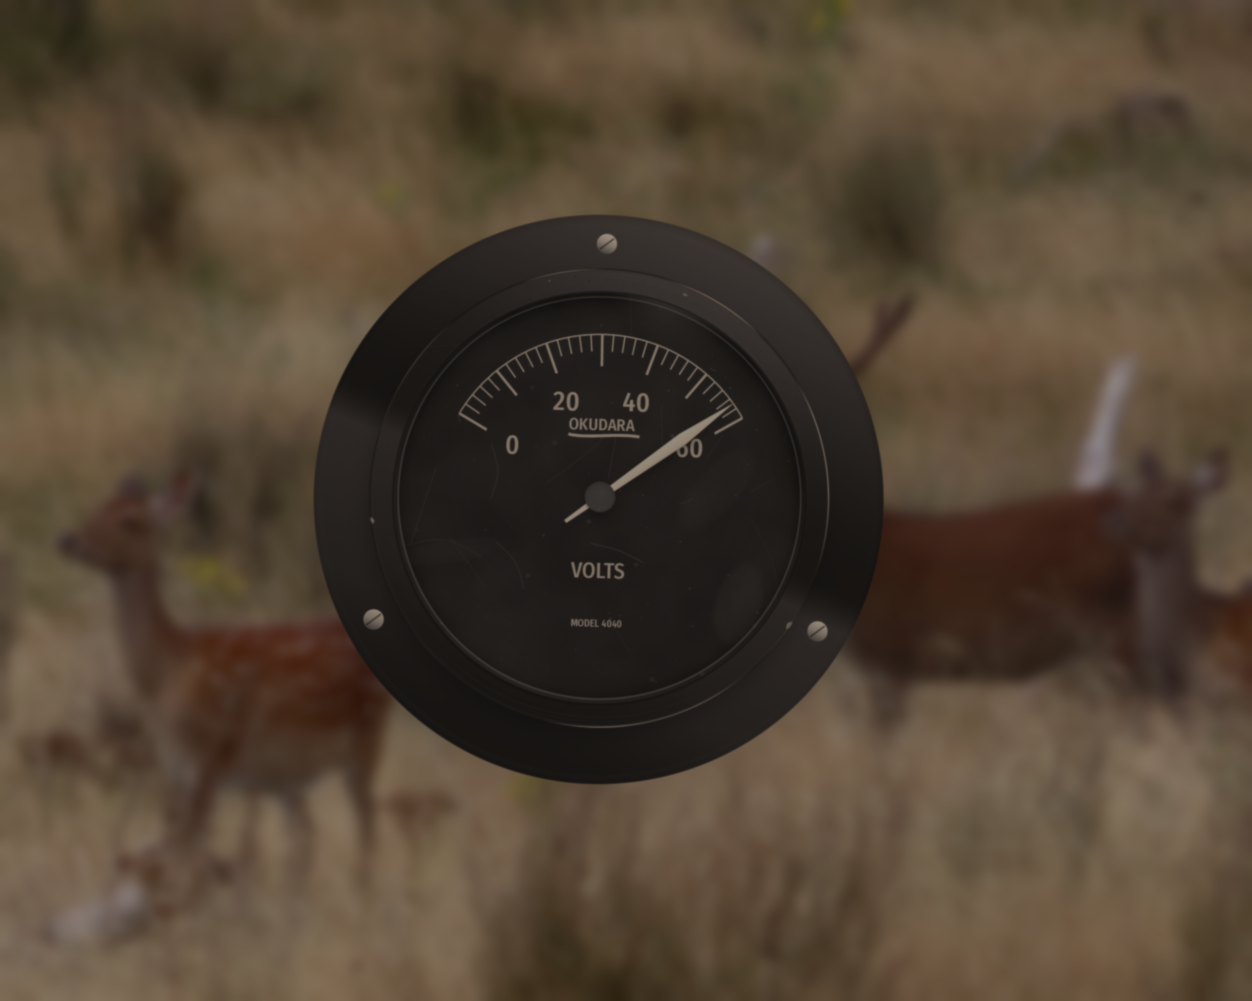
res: {"value": 57, "unit": "V"}
